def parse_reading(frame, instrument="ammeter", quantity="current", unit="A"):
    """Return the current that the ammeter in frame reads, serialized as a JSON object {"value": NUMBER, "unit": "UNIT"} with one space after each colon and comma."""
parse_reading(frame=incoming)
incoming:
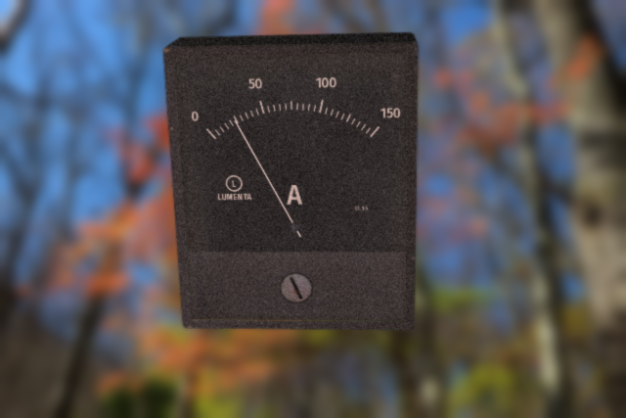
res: {"value": 25, "unit": "A"}
